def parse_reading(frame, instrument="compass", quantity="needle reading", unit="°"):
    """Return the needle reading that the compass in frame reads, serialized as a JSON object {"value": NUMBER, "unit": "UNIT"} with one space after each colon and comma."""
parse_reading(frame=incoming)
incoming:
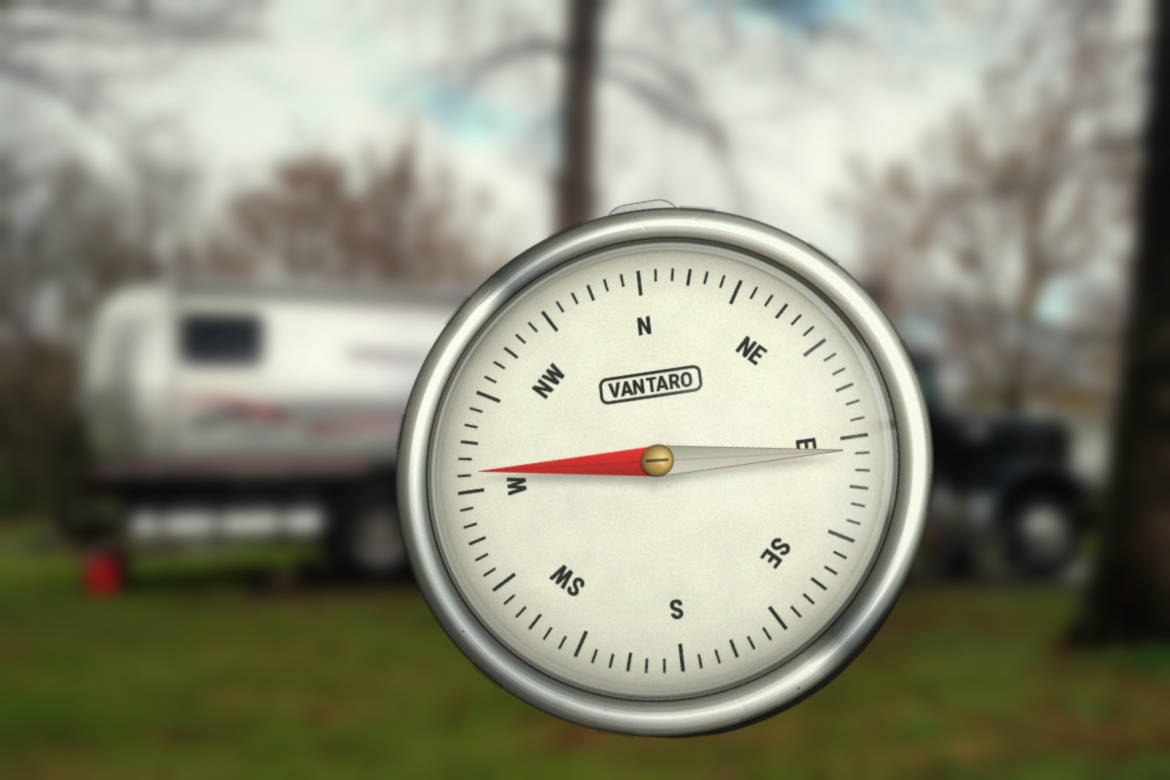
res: {"value": 275, "unit": "°"}
